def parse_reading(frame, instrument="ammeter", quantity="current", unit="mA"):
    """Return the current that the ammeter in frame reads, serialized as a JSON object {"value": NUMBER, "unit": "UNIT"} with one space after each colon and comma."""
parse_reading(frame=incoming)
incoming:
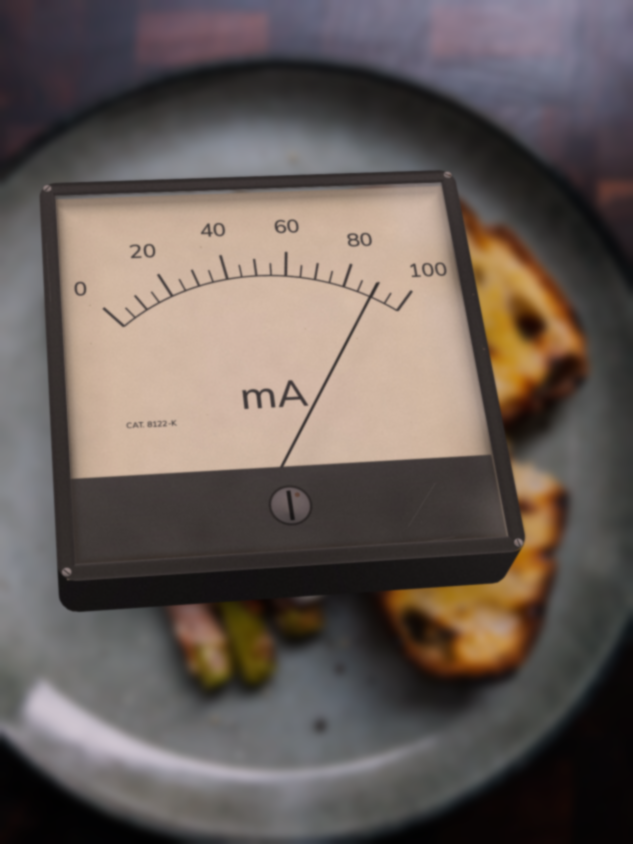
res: {"value": 90, "unit": "mA"}
